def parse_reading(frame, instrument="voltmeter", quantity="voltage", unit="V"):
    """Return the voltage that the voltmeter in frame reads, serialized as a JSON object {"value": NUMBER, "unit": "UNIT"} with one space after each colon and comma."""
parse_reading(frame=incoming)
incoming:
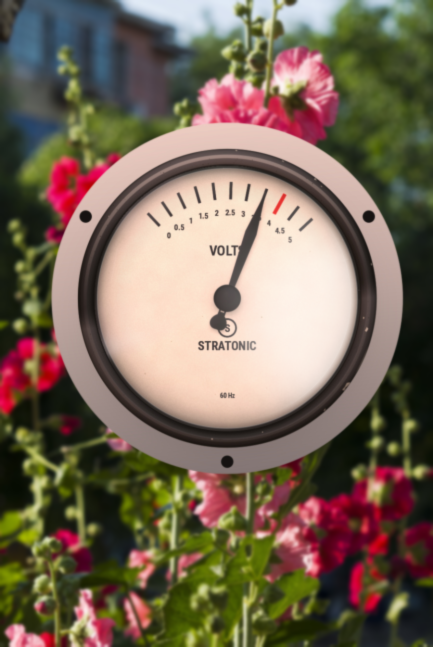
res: {"value": 3.5, "unit": "V"}
